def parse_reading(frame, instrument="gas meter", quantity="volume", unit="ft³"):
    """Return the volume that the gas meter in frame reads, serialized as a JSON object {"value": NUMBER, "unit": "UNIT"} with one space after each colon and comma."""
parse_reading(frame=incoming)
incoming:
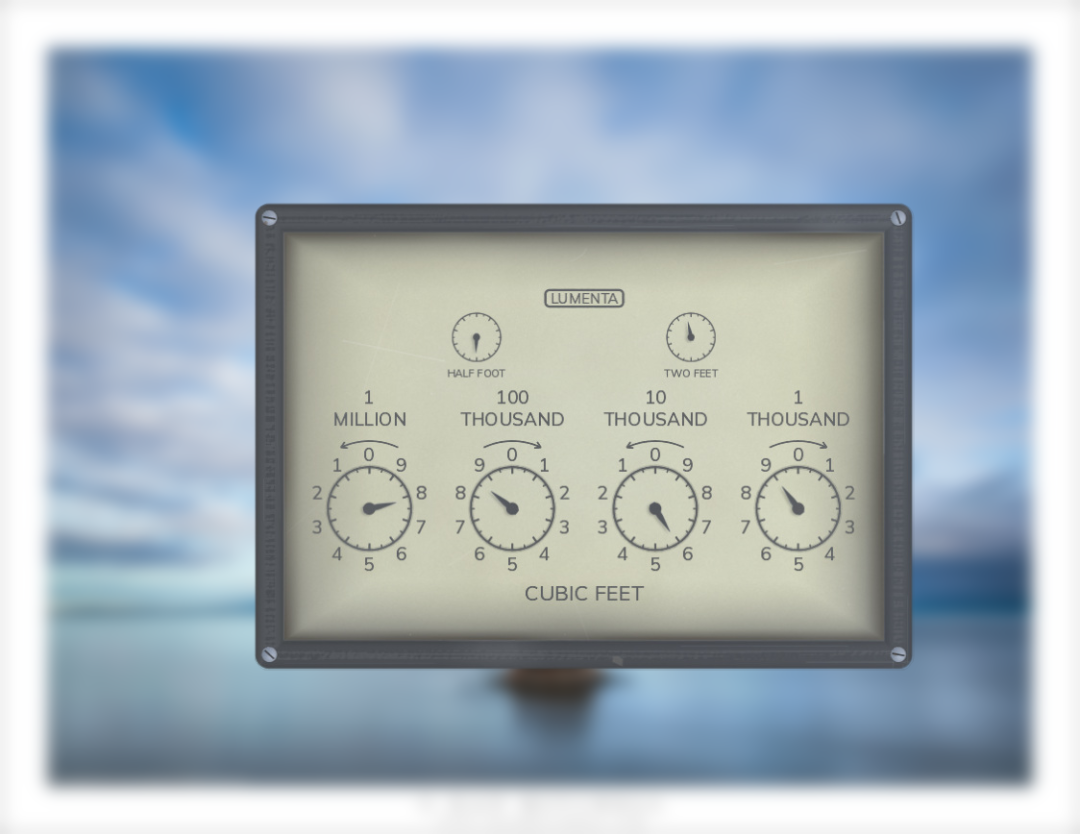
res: {"value": 785900, "unit": "ft³"}
